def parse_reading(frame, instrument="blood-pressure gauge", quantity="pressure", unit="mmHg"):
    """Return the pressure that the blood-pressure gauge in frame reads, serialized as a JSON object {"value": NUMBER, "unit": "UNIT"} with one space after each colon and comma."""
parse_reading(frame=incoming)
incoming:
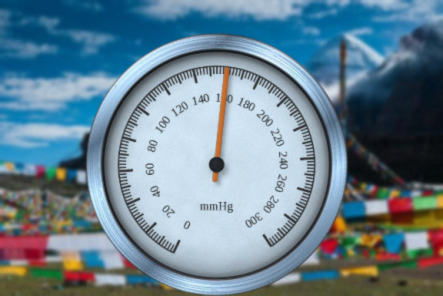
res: {"value": 160, "unit": "mmHg"}
